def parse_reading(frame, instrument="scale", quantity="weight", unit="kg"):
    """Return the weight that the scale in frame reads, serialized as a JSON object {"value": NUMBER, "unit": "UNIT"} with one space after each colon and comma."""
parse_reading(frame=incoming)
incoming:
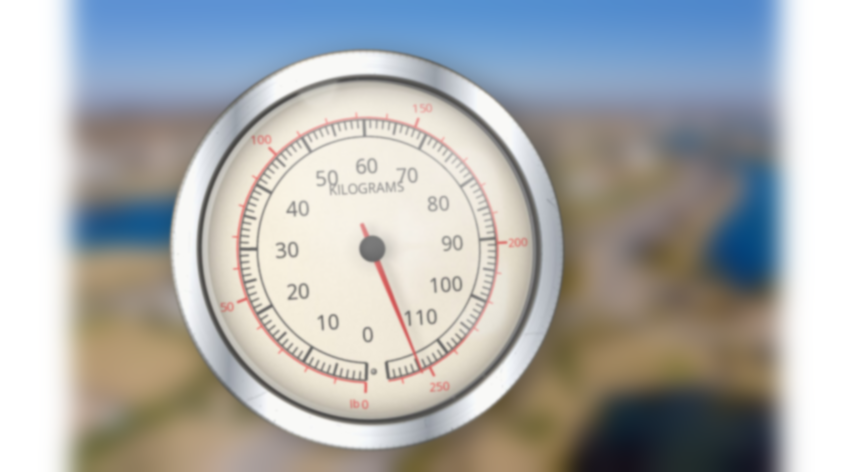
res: {"value": 115, "unit": "kg"}
